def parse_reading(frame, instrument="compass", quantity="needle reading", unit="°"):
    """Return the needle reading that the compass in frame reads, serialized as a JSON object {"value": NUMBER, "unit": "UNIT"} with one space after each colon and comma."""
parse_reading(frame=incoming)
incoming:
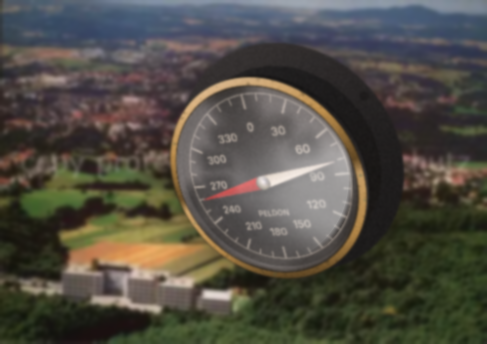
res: {"value": 260, "unit": "°"}
